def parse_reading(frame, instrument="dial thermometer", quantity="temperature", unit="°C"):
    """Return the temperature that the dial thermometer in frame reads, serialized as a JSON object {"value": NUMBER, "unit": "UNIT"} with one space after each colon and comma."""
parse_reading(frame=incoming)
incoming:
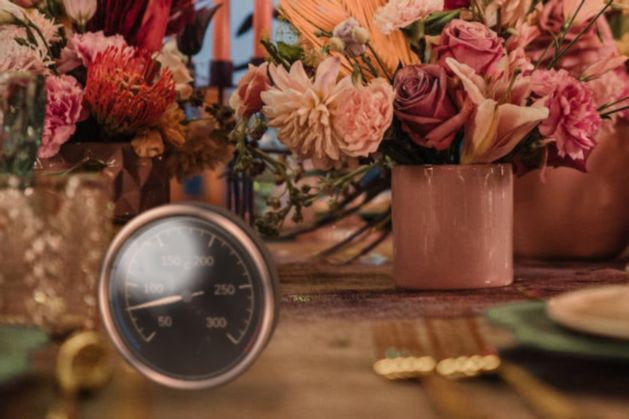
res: {"value": 80, "unit": "°C"}
